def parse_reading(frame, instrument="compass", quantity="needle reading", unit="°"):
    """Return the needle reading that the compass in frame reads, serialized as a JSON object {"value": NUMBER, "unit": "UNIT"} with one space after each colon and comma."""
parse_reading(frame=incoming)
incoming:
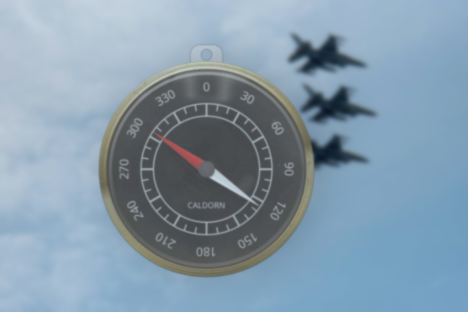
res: {"value": 305, "unit": "°"}
